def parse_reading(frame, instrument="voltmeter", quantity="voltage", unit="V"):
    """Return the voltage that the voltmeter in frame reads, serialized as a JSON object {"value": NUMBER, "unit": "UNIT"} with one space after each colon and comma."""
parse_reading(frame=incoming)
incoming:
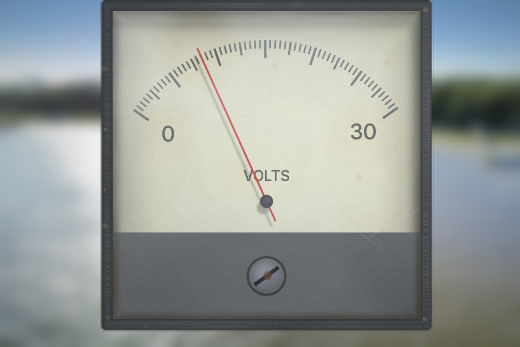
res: {"value": 8.5, "unit": "V"}
